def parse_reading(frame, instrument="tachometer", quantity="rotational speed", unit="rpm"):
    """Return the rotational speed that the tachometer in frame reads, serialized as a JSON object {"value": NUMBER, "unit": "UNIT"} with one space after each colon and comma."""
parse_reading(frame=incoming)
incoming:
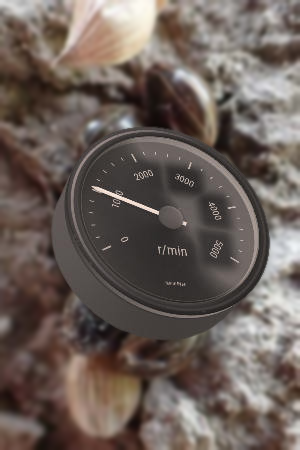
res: {"value": 1000, "unit": "rpm"}
